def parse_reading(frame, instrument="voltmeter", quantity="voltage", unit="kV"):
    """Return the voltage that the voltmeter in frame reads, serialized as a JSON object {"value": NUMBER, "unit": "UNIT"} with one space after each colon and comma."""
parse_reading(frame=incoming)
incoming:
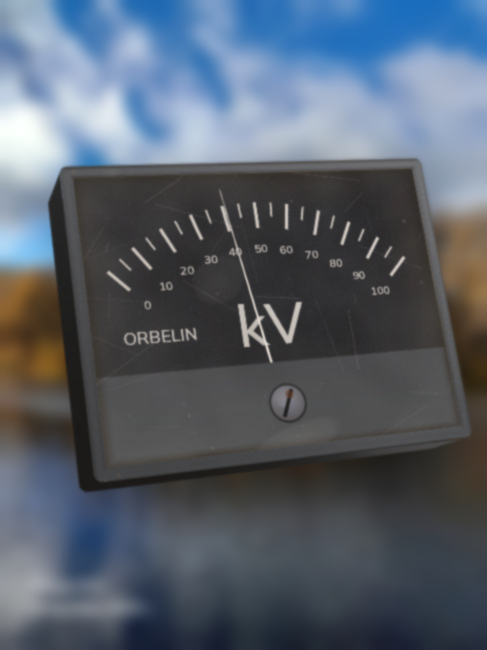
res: {"value": 40, "unit": "kV"}
